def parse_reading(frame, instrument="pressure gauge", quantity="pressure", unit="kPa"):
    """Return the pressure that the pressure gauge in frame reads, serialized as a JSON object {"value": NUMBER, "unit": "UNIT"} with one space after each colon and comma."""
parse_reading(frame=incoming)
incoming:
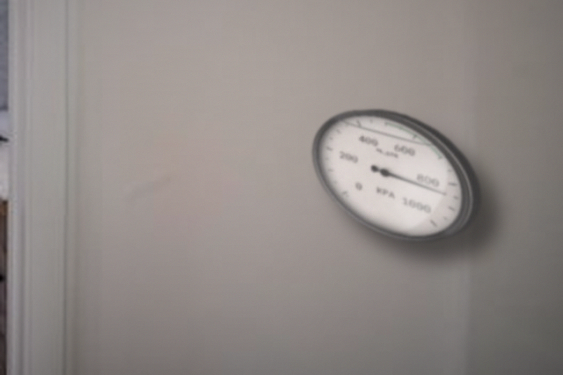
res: {"value": 850, "unit": "kPa"}
